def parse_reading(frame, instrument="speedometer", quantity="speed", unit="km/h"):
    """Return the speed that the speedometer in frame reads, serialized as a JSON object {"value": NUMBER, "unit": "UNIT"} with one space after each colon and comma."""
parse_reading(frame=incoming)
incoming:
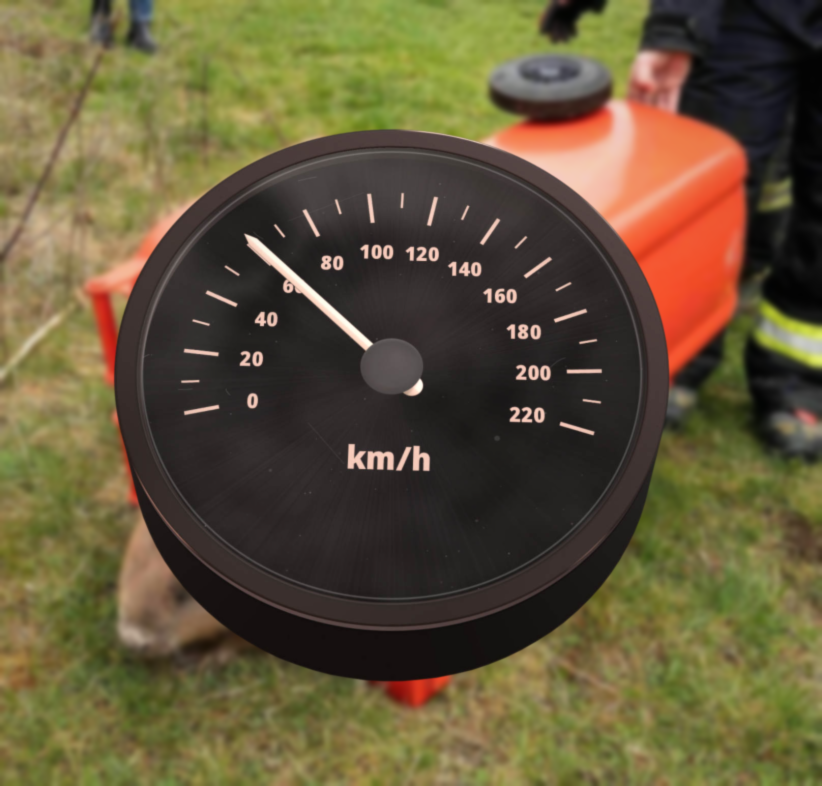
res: {"value": 60, "unit": "km/h"}
